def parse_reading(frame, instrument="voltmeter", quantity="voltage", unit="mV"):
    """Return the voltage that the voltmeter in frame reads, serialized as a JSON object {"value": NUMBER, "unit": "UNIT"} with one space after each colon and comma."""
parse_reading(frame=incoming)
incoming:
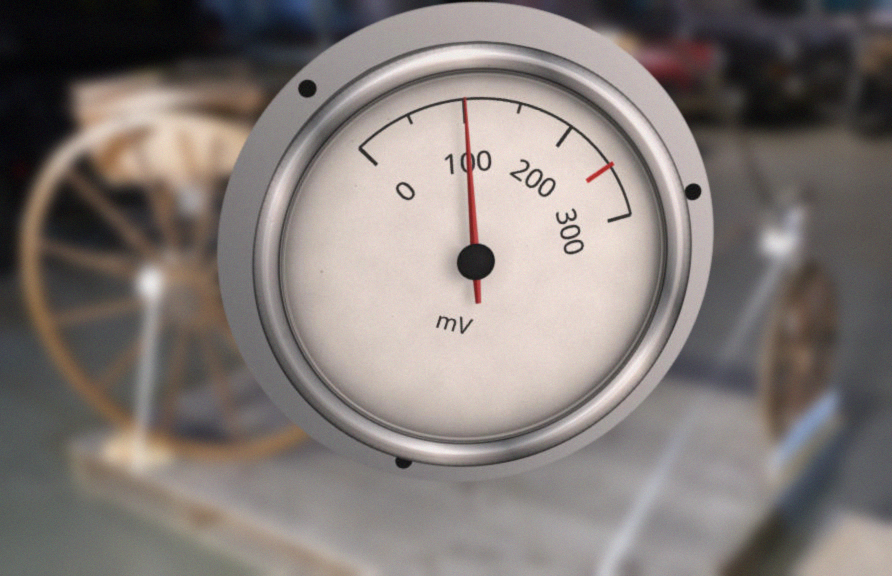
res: {"value": 100, "unit": "mV"}
